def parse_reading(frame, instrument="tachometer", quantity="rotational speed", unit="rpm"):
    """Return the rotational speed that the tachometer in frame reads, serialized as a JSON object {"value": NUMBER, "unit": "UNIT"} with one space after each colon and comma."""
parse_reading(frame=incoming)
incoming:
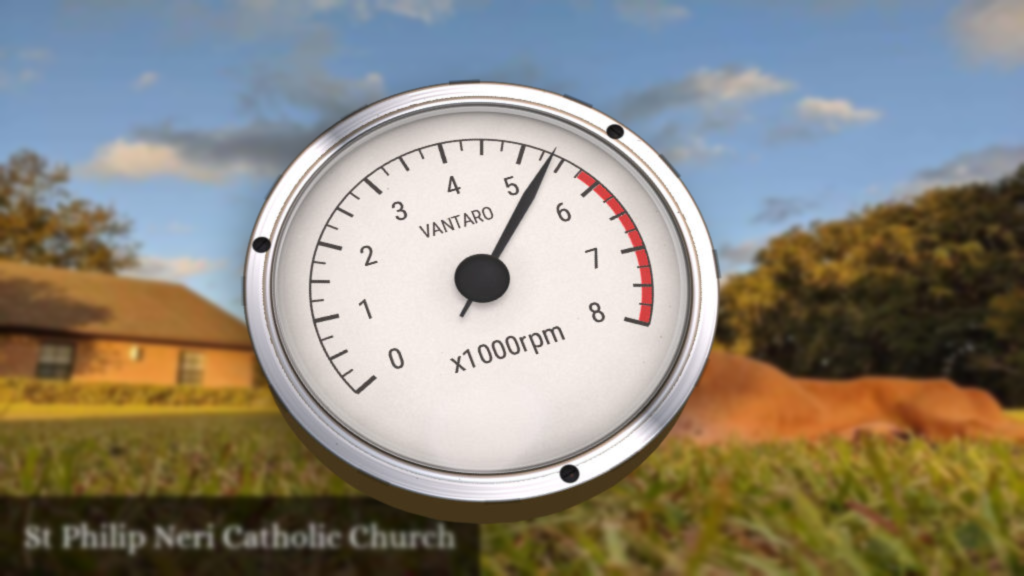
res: {"value": 5375, "unit": "rpm"}
